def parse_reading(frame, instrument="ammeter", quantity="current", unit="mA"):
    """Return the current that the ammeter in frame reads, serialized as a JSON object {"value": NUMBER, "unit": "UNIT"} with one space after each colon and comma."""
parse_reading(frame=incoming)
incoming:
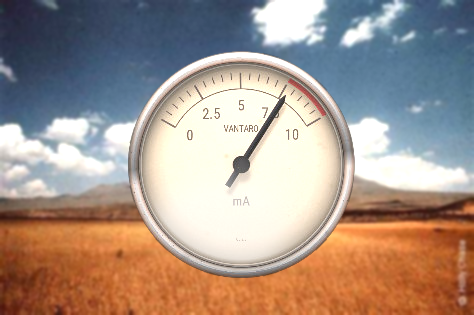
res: {"value": 7.75, "unit": "mA"}
